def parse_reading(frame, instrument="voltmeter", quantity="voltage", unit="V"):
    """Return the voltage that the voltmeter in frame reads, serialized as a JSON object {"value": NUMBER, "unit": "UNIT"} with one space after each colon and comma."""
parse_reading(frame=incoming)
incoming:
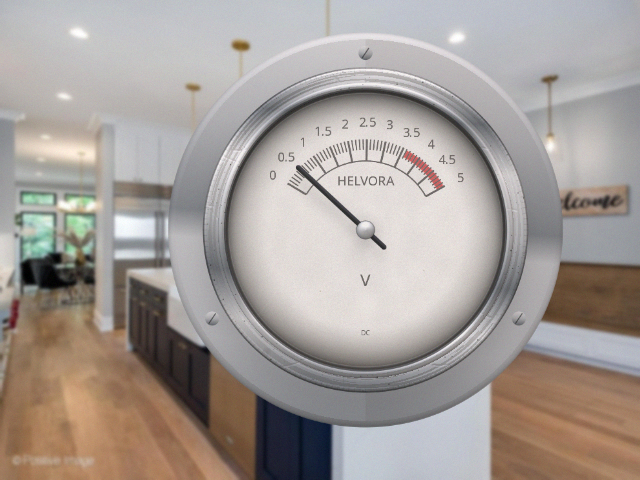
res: {"value": 0.5, "unit": "V"}
